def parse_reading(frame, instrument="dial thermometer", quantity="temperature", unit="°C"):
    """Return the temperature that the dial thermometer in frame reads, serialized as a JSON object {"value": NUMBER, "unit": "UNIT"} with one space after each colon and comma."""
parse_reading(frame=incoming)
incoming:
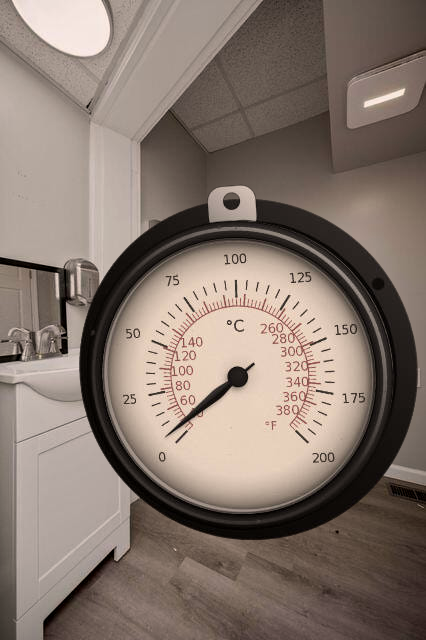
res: {"value": 5, "unit": "°C"}
